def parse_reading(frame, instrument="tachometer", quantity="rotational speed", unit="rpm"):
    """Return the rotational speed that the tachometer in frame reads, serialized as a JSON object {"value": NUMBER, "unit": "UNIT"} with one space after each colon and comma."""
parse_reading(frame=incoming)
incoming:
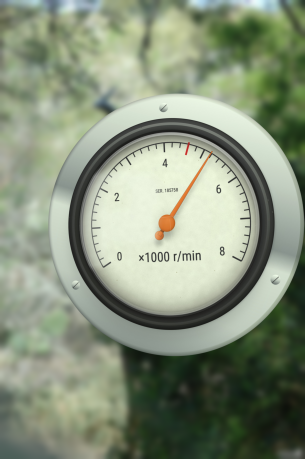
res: {"value": 5200, "unit": "rpm"}
